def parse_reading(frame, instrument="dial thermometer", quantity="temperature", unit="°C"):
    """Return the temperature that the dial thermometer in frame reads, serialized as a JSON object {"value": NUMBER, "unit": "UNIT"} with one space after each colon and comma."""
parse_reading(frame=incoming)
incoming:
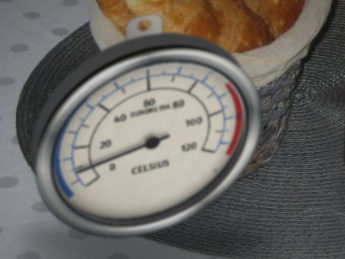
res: {"value": 10, "unit": "°C"}
